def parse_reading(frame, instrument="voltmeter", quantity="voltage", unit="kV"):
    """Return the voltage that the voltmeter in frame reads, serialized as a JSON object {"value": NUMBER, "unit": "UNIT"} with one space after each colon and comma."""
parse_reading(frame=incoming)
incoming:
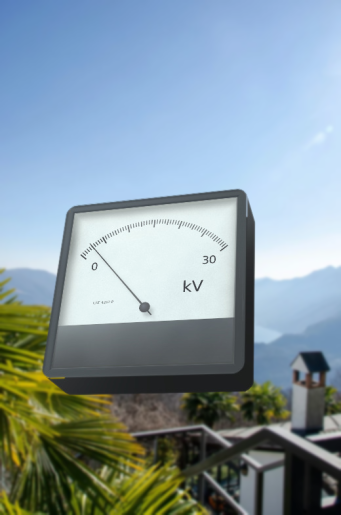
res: {"value": 2.5, "unit": "kV"}
